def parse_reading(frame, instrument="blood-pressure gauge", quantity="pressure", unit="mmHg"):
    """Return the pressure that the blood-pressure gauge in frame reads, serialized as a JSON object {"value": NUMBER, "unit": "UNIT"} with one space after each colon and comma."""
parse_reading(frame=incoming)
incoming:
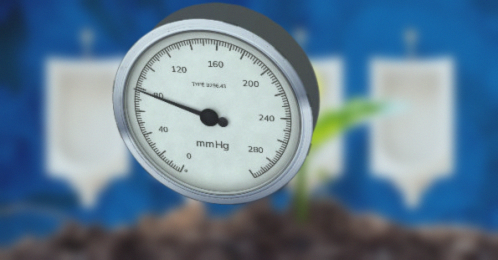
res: {"value": 80, "unit": "mmHg"}
